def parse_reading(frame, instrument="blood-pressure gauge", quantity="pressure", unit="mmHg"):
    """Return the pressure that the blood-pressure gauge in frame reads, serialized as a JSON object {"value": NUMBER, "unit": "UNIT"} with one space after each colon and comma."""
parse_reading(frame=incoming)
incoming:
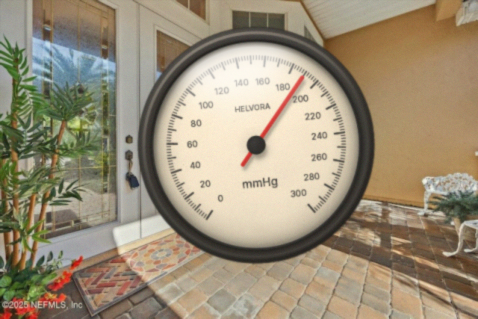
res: {"value": 190, "unit": "mmHg"}
